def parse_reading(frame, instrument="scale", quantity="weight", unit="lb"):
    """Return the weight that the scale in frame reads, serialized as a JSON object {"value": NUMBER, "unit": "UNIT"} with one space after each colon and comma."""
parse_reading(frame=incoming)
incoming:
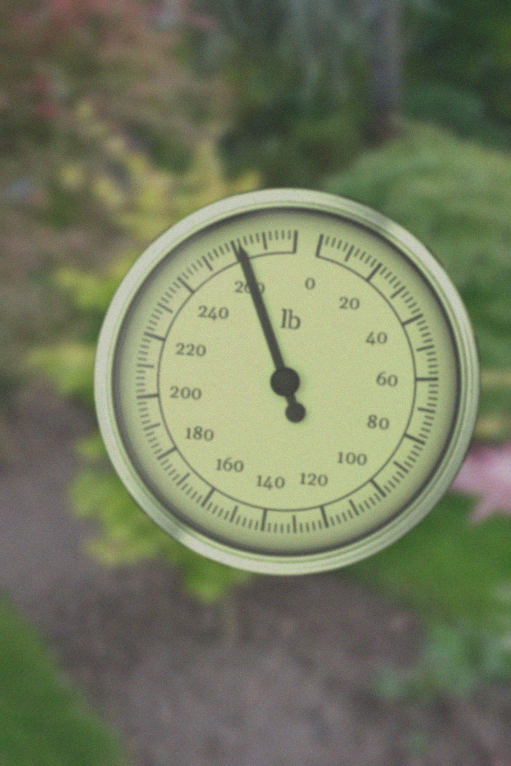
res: {"value": 262, "unit": "lb"}
